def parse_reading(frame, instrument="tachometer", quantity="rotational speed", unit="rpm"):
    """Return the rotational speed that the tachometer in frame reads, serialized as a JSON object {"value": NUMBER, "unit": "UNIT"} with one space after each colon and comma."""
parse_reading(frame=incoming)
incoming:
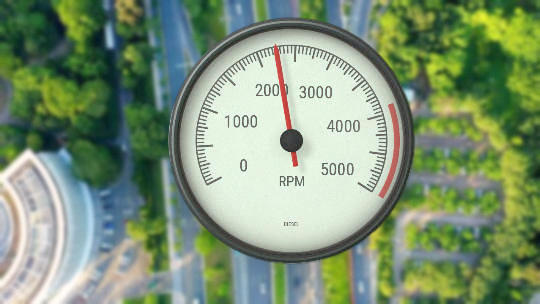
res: {"value": 2250, "unit": "rpm"}
